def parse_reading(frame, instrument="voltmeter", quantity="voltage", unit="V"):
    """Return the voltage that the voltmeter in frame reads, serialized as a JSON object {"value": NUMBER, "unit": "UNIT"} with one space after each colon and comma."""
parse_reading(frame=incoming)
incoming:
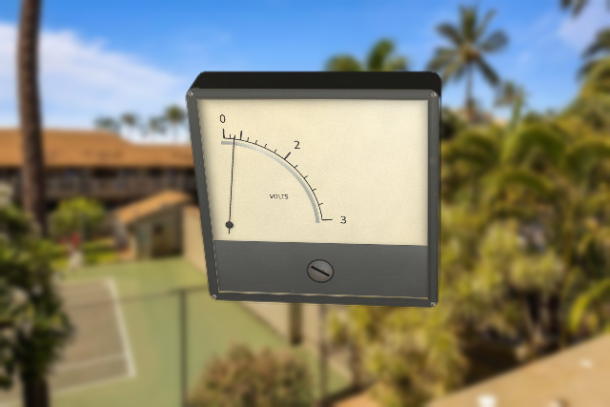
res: {"value": 0.8, "unit": "V"}
